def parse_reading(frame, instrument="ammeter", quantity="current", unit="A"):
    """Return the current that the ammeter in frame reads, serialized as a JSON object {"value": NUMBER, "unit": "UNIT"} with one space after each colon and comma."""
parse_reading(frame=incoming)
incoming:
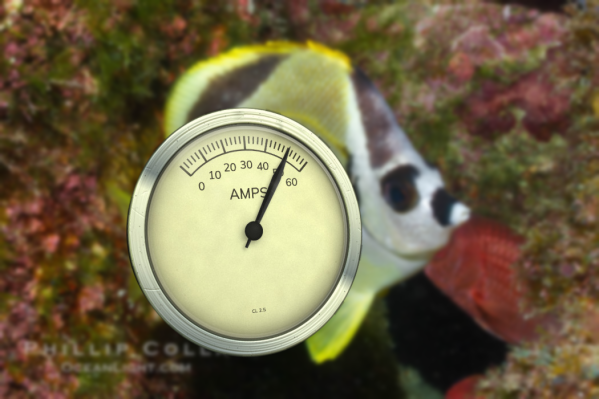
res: {"value": 50, "unit": "A"}
